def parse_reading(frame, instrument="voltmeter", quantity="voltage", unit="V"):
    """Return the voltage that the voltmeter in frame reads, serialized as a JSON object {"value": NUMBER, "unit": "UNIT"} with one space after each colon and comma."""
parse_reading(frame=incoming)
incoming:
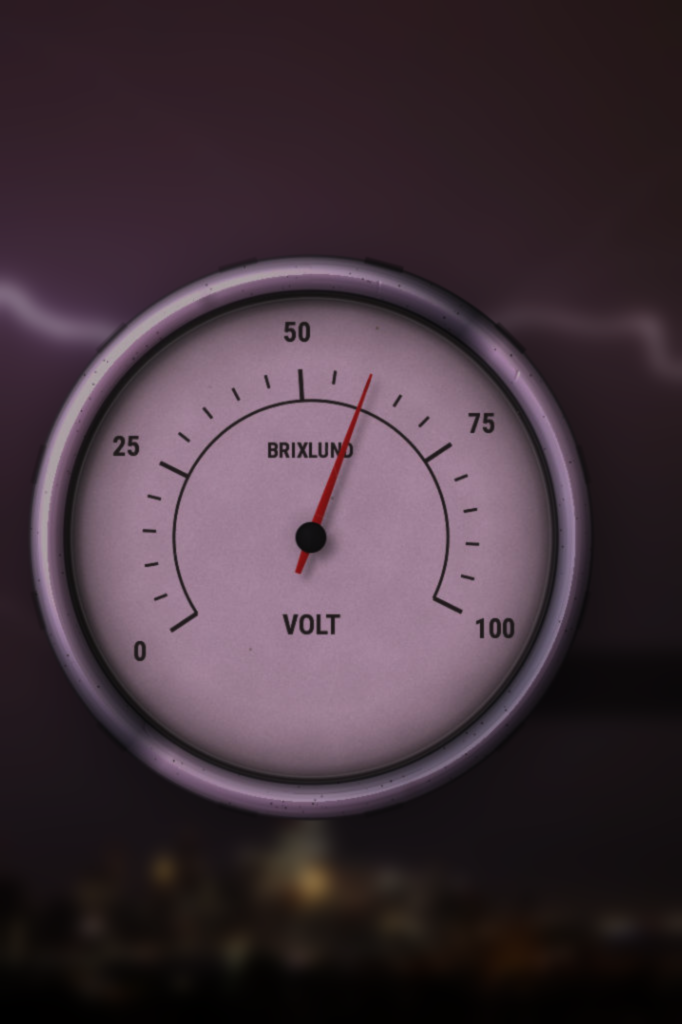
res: {"value": 60, "unit": "V"}
